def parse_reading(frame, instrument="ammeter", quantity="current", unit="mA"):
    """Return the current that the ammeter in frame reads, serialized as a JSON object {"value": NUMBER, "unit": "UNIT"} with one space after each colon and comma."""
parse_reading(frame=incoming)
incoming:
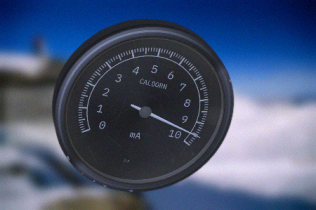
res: {"value": 9.5, "unit": "mA"}
